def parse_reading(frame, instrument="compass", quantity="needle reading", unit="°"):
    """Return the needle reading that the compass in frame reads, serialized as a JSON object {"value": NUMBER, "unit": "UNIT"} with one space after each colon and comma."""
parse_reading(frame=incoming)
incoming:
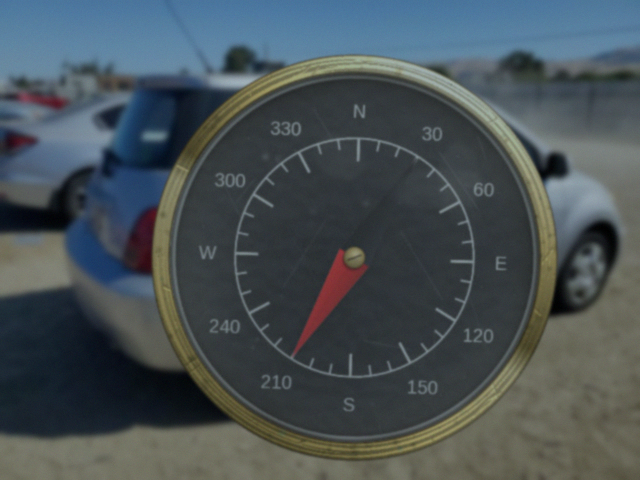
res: {"value": 210, "unit": "°"}
